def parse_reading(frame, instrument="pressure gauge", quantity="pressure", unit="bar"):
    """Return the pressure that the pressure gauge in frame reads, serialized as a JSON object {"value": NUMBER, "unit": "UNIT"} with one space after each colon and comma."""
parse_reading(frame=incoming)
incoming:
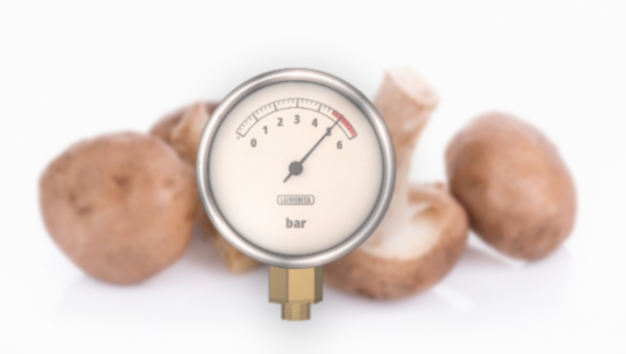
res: {"value": 5, "unit": "bar"}
